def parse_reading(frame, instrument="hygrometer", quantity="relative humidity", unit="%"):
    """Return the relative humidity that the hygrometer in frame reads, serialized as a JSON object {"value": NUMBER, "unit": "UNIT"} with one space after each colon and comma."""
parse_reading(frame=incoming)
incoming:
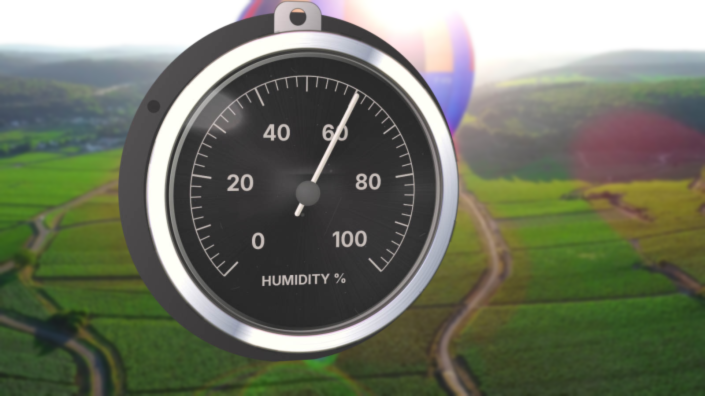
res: {"value": 60, "unit": "%"}
